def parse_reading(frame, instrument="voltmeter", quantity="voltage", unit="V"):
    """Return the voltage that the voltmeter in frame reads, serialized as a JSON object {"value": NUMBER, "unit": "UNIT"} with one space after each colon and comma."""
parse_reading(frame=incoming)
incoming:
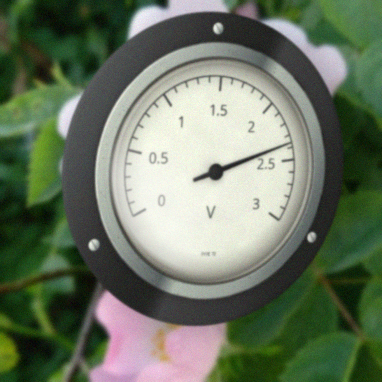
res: {"value": 2.35, "unit": "V"}
